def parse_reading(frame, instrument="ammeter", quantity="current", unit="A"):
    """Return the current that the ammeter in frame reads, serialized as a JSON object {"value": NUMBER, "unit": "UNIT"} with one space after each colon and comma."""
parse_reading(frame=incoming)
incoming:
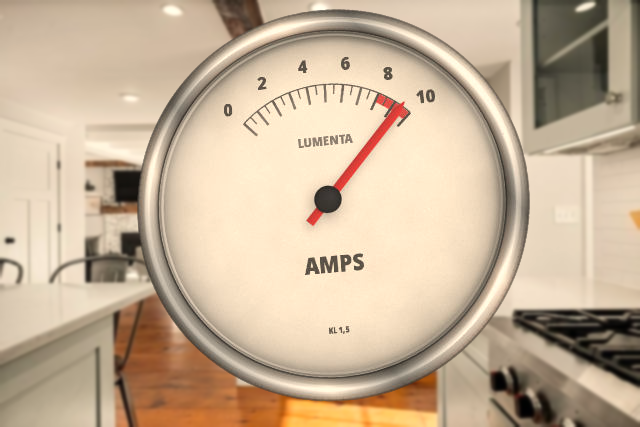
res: {"value": 9.5, "unit": "A"}
